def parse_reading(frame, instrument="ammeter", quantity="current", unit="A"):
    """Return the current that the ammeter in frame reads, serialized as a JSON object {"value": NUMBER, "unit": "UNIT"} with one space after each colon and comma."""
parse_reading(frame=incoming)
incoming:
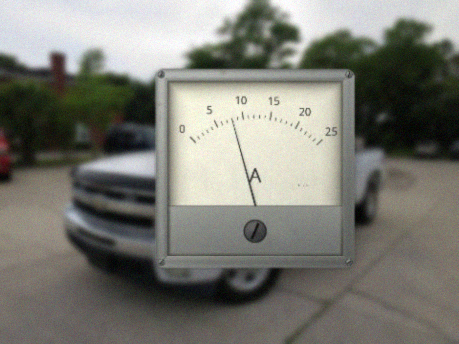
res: {"value": 8, "unit": "A"}
